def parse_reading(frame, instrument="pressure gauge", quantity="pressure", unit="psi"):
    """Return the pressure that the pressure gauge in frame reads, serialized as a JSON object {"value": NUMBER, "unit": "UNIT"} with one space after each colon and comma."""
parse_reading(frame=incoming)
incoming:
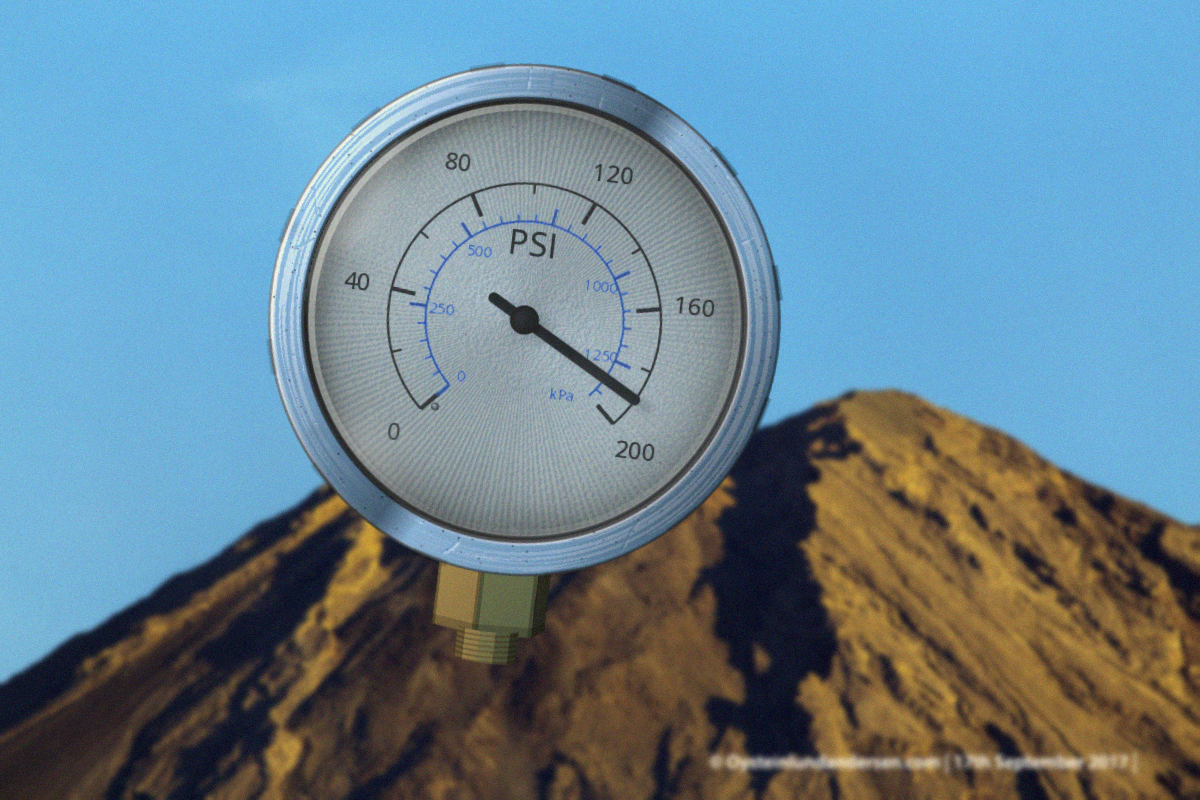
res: {"value": 190, "unit": "psi"}
